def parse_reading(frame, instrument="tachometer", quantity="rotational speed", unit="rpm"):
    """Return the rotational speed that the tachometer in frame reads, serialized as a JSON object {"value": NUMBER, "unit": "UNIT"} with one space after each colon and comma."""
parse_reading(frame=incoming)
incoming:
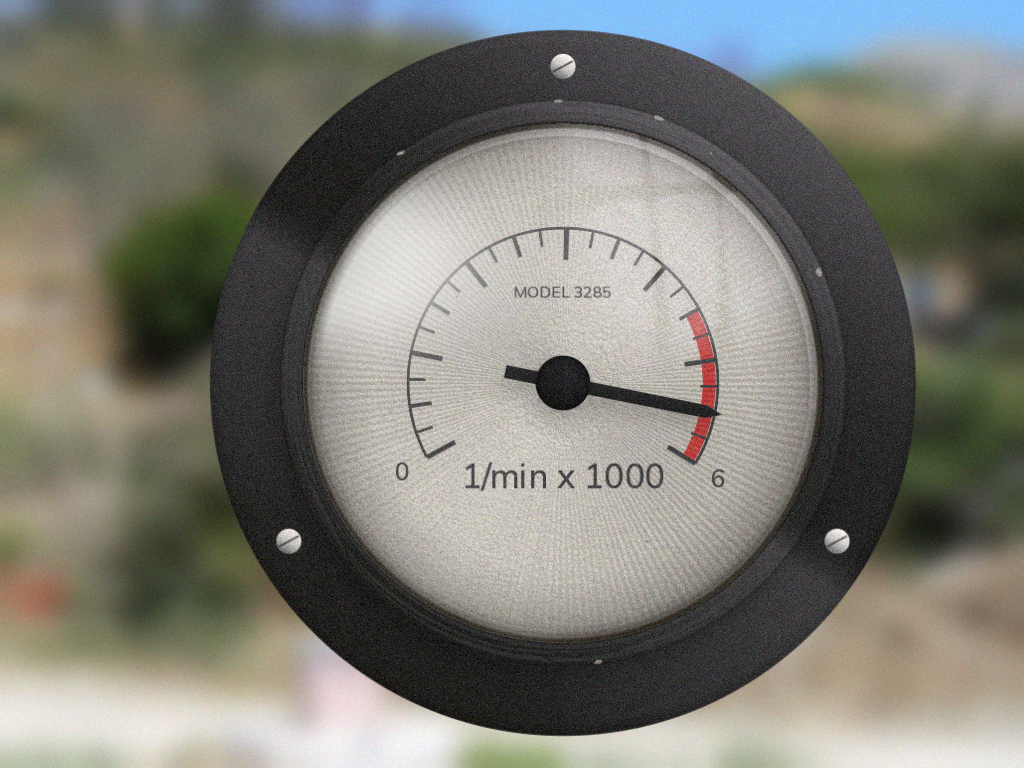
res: {"value": 5500, "unit": "rpm"}
